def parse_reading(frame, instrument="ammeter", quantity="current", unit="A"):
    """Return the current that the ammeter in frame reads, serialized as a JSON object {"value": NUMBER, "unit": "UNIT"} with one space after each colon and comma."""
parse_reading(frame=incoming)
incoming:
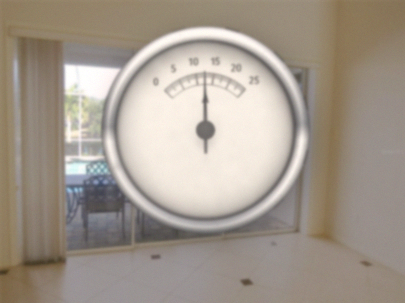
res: {"value": 12.5, "unit": "A"}
